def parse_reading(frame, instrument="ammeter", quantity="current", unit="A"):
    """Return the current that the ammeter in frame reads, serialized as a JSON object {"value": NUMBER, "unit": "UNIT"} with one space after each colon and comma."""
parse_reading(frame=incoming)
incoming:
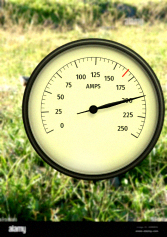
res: {"value": 200, "unit": "A"}
